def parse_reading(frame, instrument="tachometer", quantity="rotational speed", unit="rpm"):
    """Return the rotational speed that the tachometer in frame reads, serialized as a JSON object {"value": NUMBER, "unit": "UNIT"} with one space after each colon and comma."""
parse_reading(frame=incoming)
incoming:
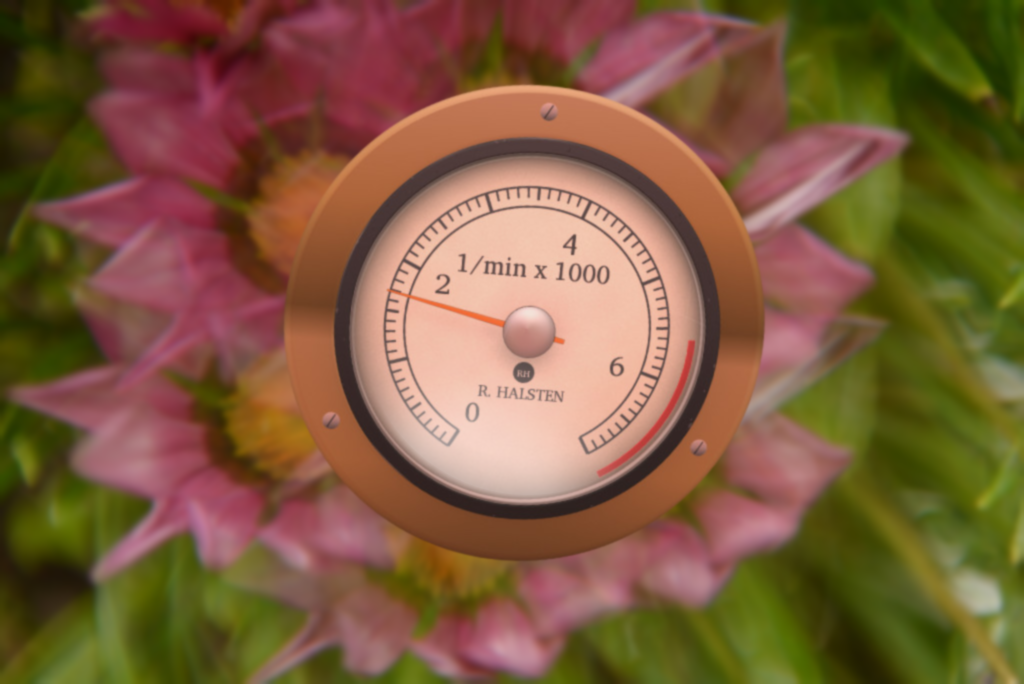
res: {"value": 1700, "unit": "rpm"}
